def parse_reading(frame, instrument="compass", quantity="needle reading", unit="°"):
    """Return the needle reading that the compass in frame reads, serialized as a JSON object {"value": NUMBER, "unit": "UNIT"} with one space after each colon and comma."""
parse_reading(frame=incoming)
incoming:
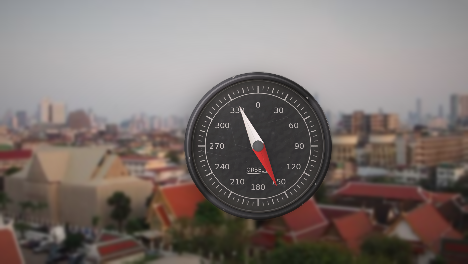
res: {"value": 155, "unit": "°"}
